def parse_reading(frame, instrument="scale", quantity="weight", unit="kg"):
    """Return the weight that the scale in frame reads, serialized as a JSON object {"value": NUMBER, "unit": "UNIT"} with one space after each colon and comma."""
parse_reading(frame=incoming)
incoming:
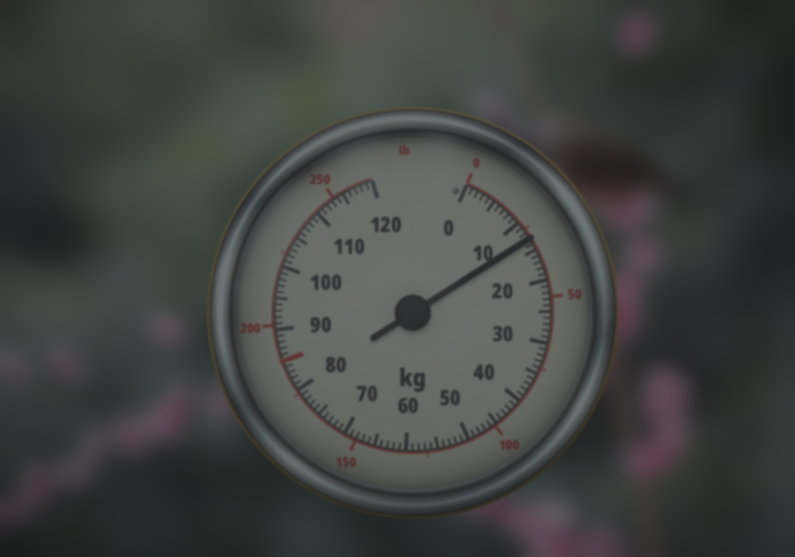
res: {"value": 13, "unit": "kg"}
